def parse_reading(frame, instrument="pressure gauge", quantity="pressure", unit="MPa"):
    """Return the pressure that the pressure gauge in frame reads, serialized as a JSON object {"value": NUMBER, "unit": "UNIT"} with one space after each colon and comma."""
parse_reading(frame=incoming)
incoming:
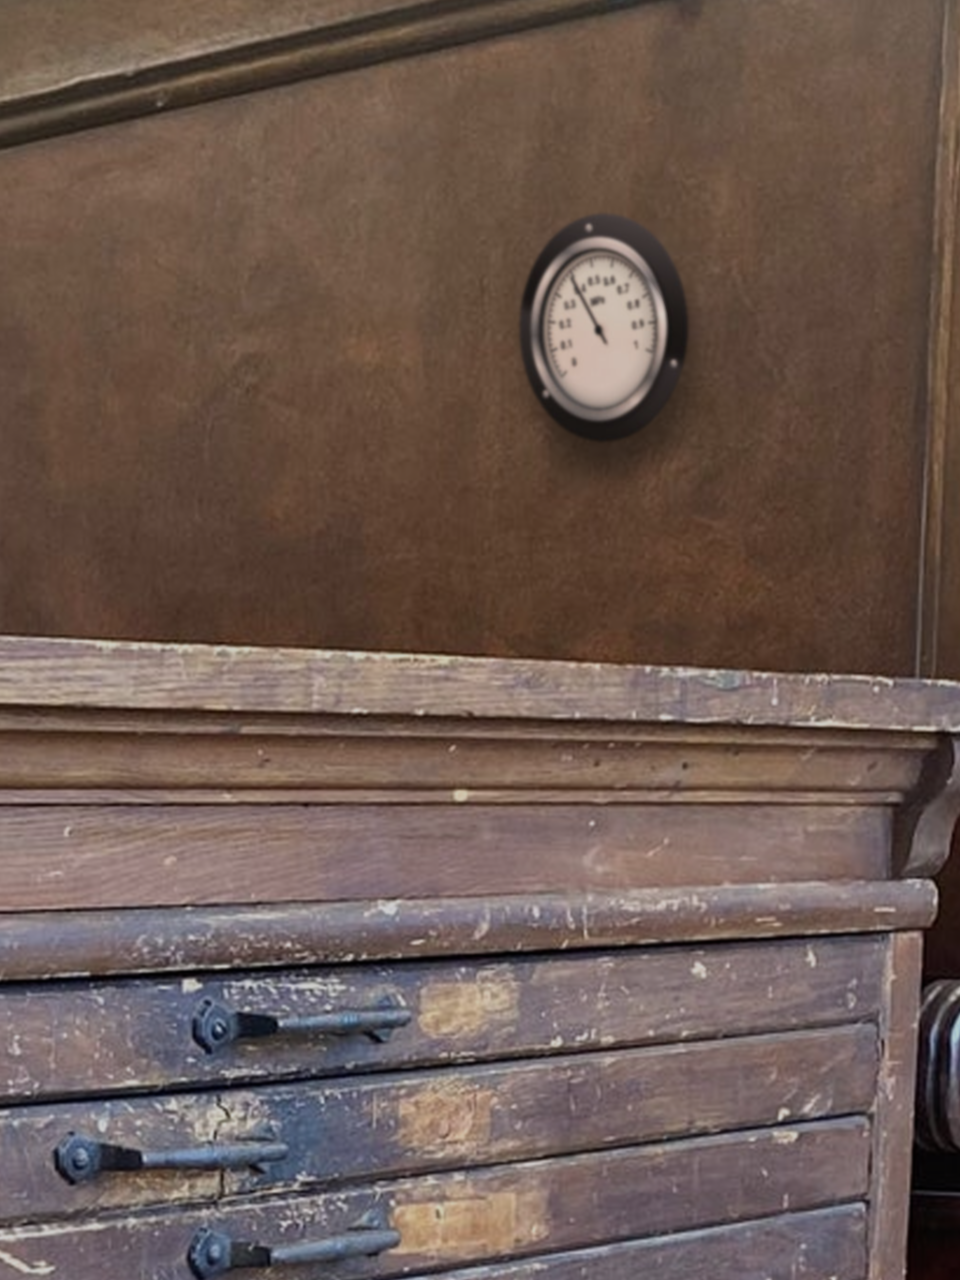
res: {"value": 0.4, "unit": "MPa"}
